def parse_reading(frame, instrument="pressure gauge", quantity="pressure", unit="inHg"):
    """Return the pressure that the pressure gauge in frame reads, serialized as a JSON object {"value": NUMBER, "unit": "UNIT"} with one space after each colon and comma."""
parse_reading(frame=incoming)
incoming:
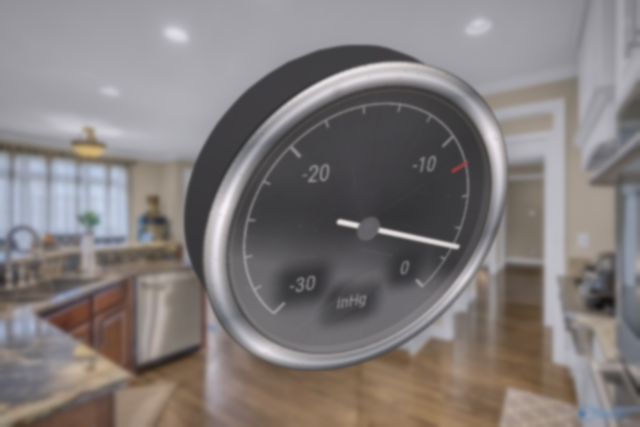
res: {"value": -3, "unit": "inHg"}
